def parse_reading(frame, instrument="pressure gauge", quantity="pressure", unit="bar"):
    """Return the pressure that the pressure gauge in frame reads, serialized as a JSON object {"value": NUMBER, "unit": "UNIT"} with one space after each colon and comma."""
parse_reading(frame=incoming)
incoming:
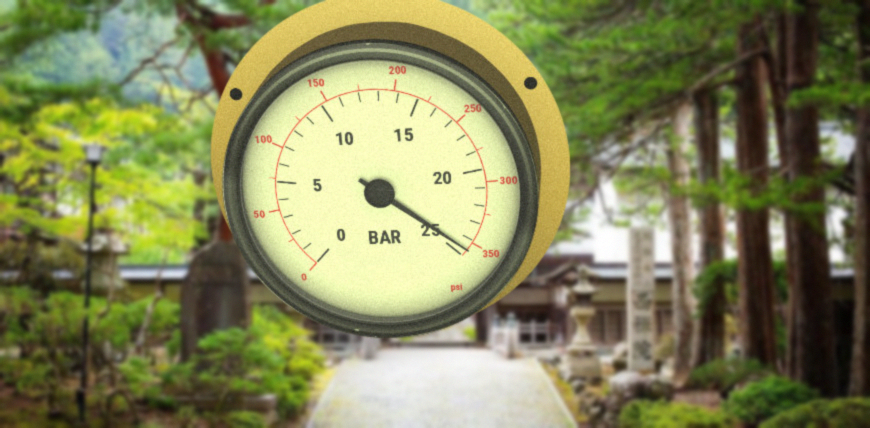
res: {"value": 24.5, "unit": "bar"}
